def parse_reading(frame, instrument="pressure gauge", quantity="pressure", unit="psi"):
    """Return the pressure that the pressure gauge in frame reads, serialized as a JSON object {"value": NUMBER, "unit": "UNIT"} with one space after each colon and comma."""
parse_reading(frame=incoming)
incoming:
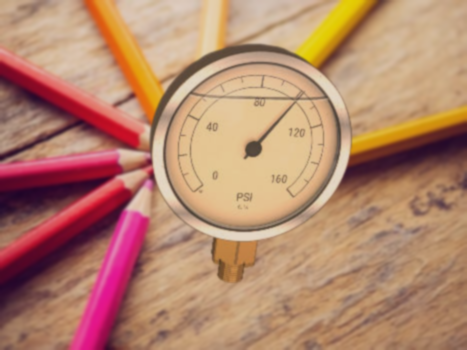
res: {"value": 100, "unit": "psi"}
